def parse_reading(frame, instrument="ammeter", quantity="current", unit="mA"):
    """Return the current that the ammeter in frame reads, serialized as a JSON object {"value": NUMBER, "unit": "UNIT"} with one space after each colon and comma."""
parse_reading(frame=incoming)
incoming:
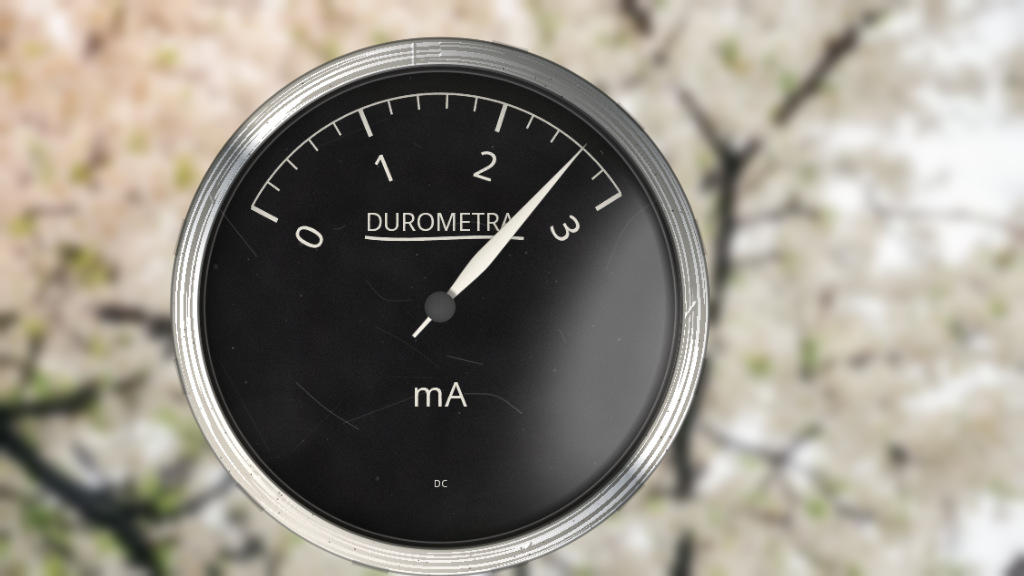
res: {"value": 2.6, "unit": "mA"}
